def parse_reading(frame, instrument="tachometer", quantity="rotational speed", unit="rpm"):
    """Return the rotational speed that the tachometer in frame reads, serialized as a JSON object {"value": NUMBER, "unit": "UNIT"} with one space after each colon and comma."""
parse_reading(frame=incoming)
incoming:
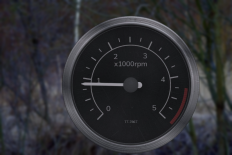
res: {"value": 875, "unit": "rpm"}
